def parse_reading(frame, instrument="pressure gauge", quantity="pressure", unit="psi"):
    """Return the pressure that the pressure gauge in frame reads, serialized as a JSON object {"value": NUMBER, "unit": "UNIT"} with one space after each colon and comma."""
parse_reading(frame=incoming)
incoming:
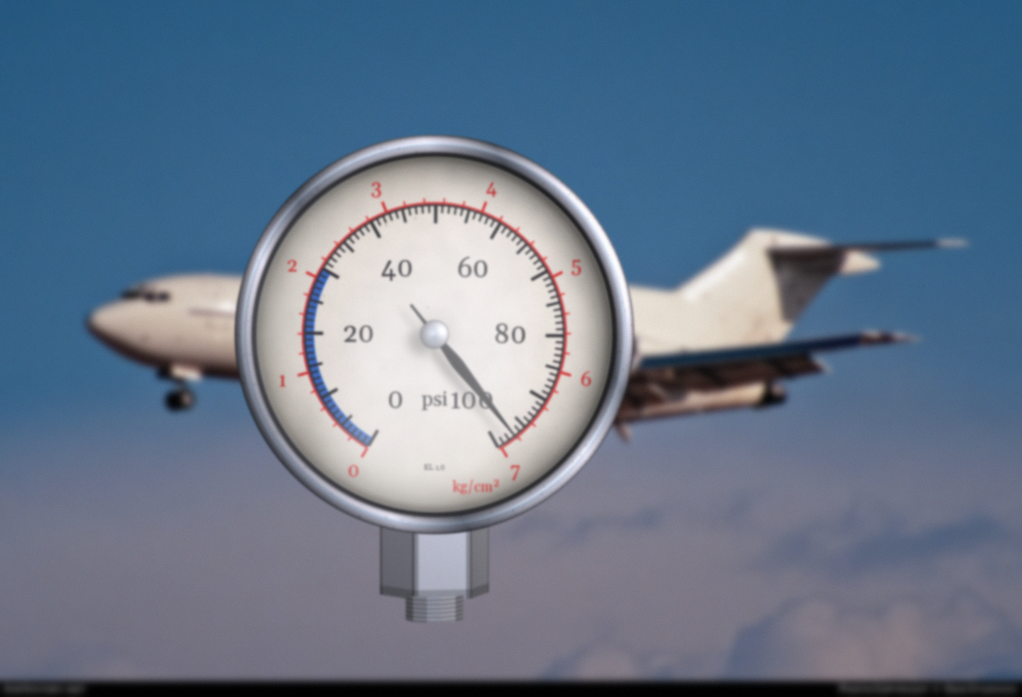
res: {"value": 97, "unit": "psi"}
